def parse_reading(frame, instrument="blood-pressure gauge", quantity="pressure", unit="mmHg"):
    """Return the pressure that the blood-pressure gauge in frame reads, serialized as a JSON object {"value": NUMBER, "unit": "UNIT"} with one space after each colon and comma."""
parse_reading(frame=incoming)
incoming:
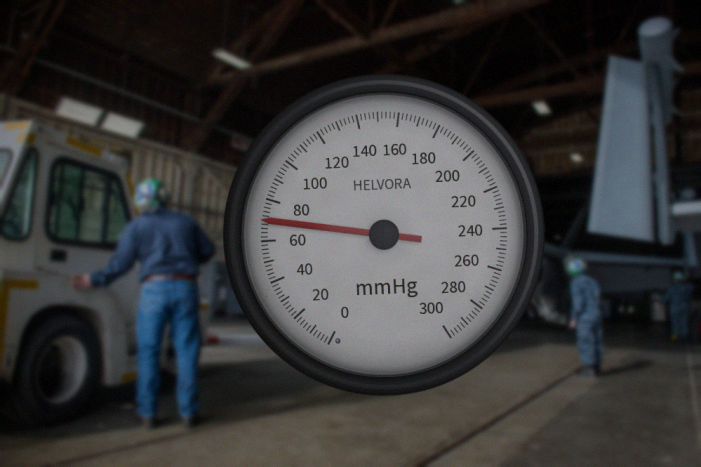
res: {"value": 70, "unit": "mmHg"}
